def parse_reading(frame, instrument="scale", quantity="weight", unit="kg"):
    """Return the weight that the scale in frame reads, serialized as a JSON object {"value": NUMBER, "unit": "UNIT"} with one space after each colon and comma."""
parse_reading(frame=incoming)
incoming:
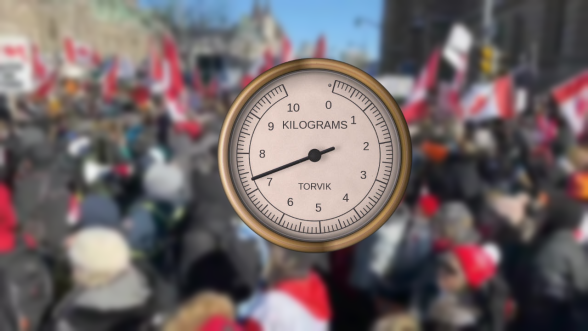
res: {"value": 7.3, "unit": "kg"}
